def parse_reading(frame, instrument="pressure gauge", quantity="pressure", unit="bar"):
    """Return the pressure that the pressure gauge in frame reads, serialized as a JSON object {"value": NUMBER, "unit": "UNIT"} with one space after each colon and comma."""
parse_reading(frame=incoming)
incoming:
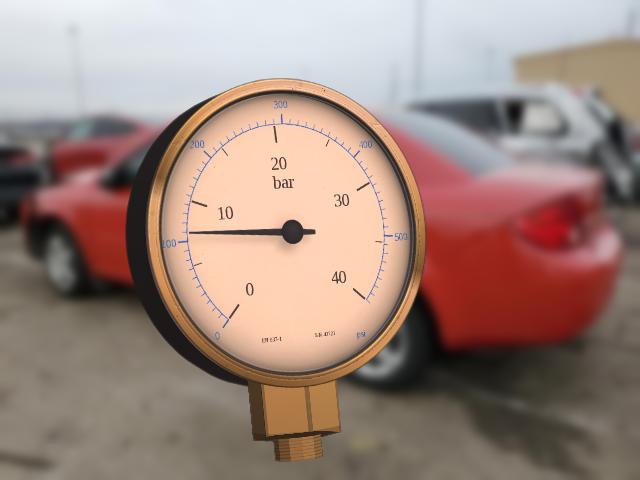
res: {"value": 7.5, "unit": "bar"}
